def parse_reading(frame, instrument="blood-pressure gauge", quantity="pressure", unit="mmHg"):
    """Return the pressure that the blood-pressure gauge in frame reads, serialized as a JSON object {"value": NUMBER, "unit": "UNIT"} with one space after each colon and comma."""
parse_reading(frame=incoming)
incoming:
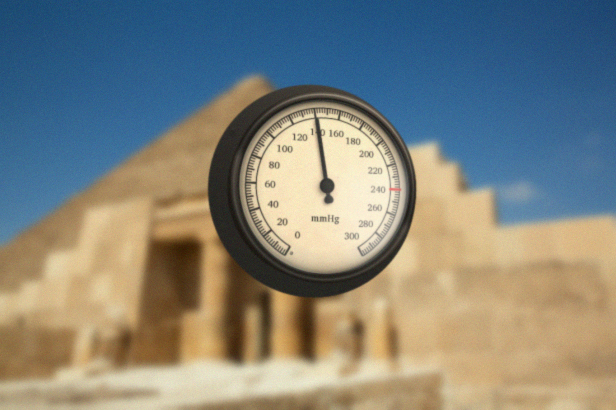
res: {"value": 140, "unit": "mmHg"}
